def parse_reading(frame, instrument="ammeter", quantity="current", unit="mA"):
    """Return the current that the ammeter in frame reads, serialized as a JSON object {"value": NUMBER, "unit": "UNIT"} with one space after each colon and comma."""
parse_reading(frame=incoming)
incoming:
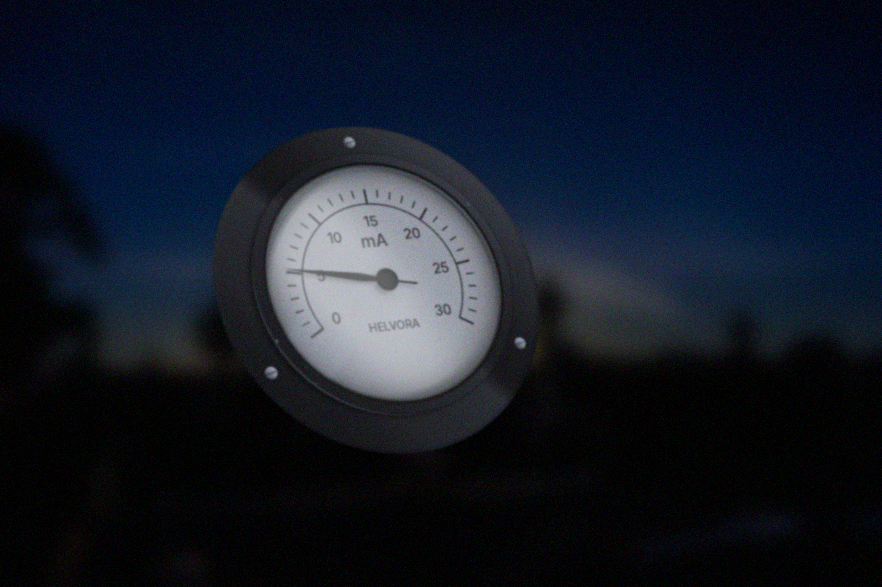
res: {"value": 5, "unit": "mA"}
